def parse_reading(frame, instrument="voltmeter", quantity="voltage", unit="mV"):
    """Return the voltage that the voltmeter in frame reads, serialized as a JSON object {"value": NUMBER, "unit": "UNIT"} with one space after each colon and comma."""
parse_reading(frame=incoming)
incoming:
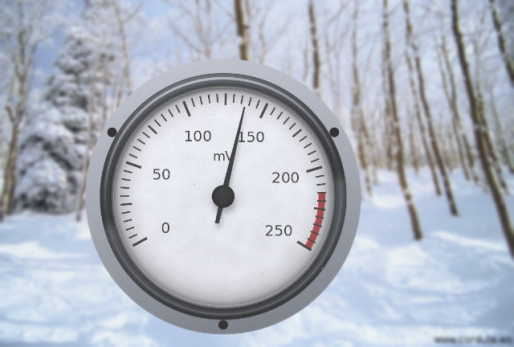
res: {"value": 137.5, "unit": "mV"}
